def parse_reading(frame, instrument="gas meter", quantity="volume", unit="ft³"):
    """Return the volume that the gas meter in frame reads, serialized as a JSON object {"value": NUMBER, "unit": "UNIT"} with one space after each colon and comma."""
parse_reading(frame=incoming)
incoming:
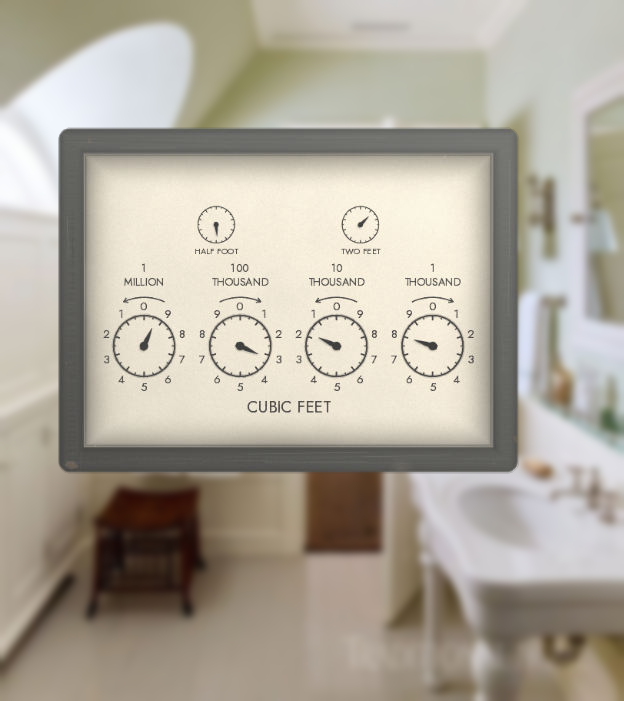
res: {"value": 931800, "unit": "ft³"}
